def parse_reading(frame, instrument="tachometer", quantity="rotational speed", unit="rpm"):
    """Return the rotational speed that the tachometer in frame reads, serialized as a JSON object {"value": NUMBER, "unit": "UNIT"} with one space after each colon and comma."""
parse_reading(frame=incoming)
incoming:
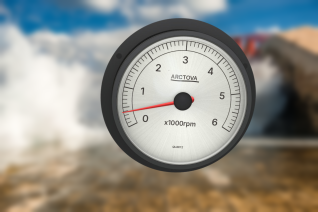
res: {"value": 400, "unit": "rpm"}
